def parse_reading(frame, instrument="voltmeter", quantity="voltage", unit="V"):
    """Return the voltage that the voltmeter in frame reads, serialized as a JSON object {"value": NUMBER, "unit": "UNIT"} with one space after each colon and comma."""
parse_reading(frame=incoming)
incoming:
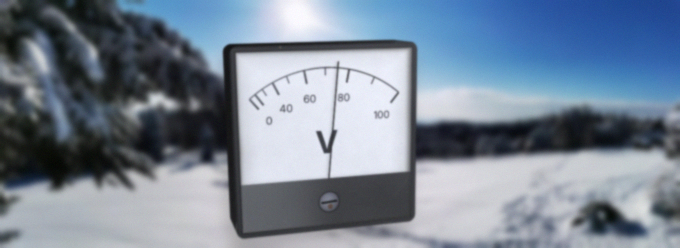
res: {"value": 75, "unit": "V"}
